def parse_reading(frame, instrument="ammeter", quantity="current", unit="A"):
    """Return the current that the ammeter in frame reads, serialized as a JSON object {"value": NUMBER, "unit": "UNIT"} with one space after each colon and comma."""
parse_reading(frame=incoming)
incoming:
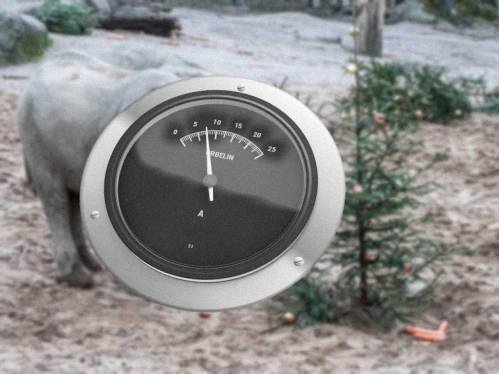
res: {"value": 7.5, "unit": "A"}
